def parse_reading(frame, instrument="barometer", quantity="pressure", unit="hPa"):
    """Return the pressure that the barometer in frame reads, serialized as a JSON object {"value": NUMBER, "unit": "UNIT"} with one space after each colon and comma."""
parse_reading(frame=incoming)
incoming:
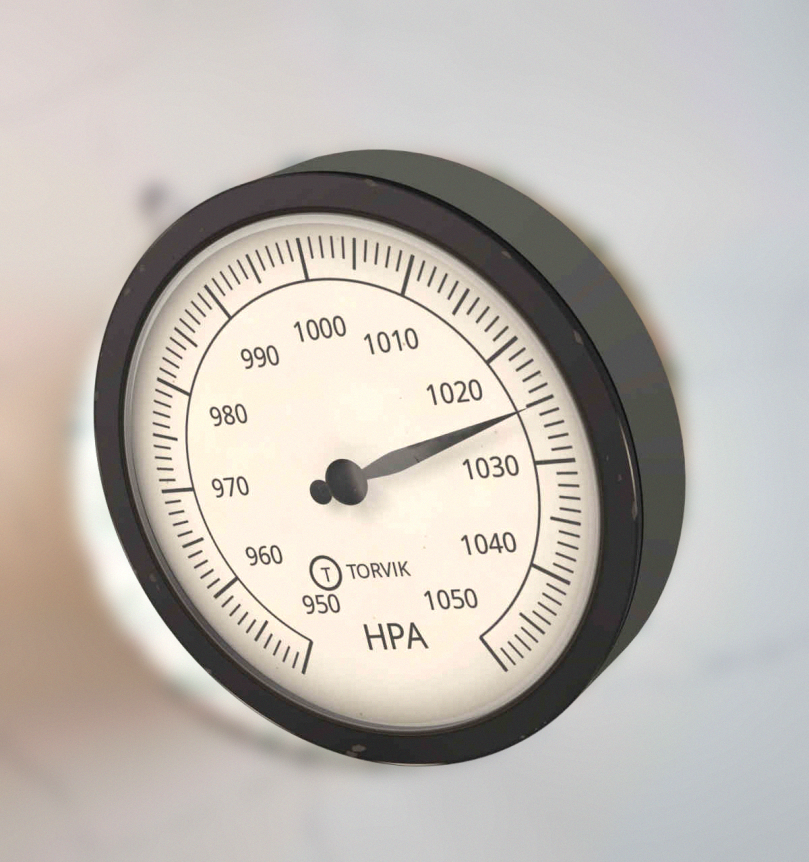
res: {"value": 1025, "unit": "hPa"}
